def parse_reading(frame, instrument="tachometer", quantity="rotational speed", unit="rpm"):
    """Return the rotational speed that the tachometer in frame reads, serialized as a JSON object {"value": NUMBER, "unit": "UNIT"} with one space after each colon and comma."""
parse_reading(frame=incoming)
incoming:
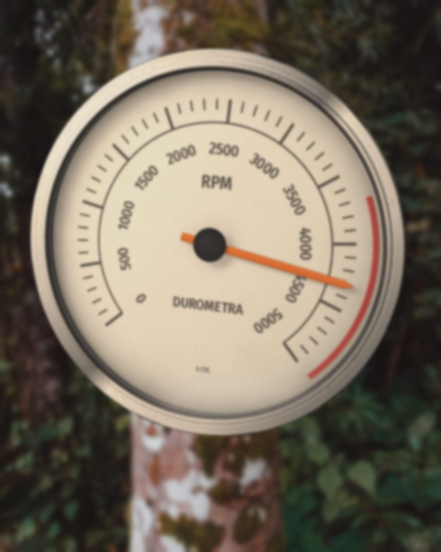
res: {"value": 4300, "unit": "rpm"}
